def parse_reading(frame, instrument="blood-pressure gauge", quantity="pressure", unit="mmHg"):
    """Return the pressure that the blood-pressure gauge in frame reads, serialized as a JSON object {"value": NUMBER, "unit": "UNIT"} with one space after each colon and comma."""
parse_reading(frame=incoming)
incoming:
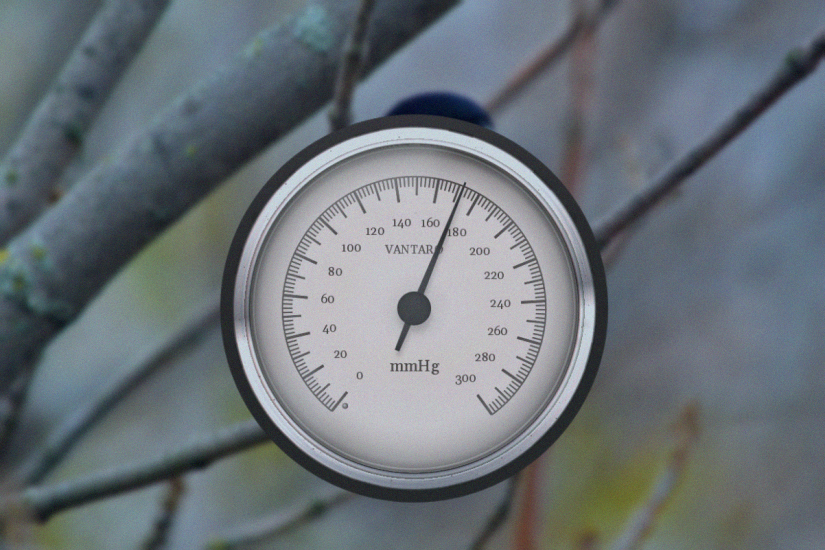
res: {"value": 172, "unit": "mmHg"}
